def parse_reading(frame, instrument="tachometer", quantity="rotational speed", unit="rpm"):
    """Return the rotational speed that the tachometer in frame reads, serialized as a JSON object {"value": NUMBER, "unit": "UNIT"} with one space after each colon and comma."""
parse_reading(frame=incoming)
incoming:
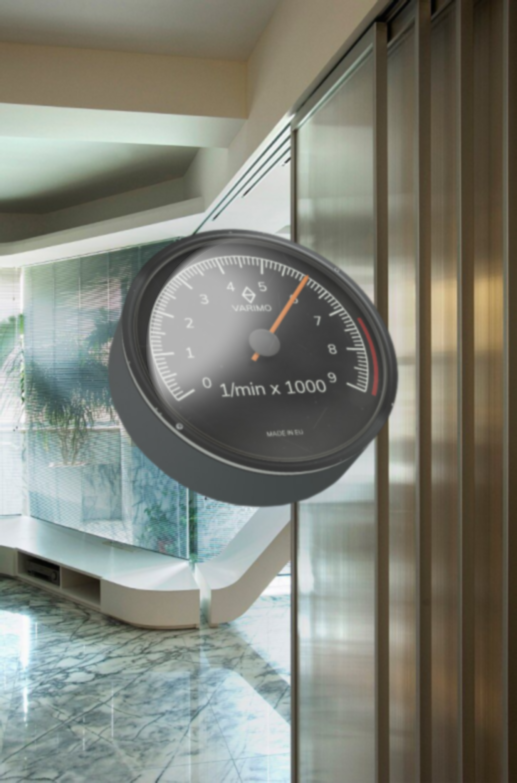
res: {"value": 6000, "unit": "rpm"}
